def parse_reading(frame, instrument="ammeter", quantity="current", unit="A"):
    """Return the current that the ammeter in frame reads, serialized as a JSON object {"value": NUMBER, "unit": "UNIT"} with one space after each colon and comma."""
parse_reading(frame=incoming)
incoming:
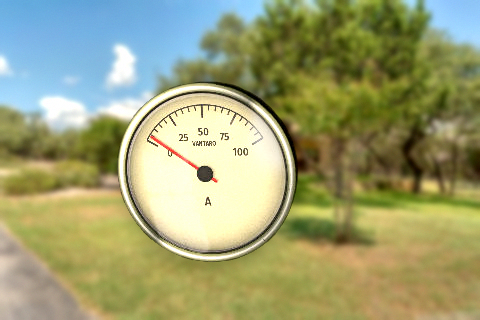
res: {"value": 5, "unit": "A"}
